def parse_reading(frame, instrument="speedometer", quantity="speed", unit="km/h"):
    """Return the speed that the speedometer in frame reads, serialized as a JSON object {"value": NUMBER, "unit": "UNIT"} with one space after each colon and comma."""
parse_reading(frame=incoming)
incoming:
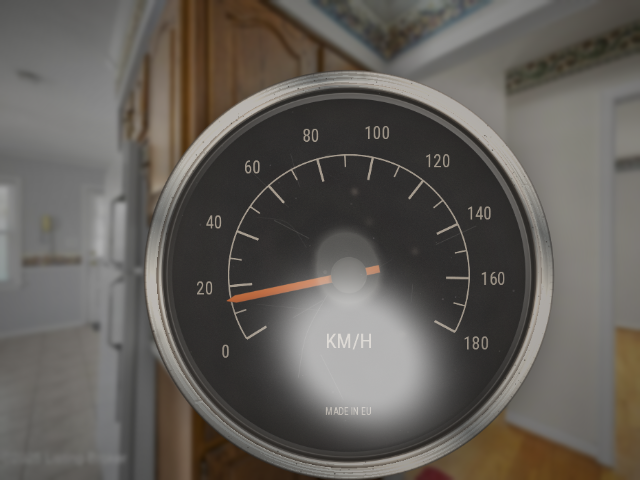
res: {"value": 15, "unit": "km/h"}
